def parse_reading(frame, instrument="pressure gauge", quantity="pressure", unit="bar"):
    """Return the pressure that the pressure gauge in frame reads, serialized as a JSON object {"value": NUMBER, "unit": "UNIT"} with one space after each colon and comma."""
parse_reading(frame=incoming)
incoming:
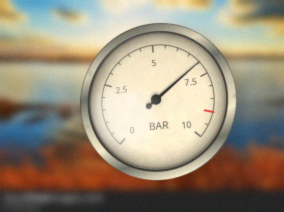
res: {"value": 7, "unit": "bar"}
